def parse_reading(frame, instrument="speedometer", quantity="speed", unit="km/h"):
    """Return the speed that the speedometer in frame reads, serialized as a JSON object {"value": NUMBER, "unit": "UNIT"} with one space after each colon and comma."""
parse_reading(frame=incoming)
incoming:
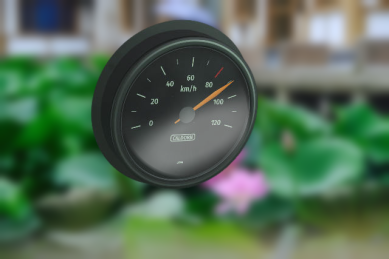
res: {"value": 90, "unit": "km/h"}
